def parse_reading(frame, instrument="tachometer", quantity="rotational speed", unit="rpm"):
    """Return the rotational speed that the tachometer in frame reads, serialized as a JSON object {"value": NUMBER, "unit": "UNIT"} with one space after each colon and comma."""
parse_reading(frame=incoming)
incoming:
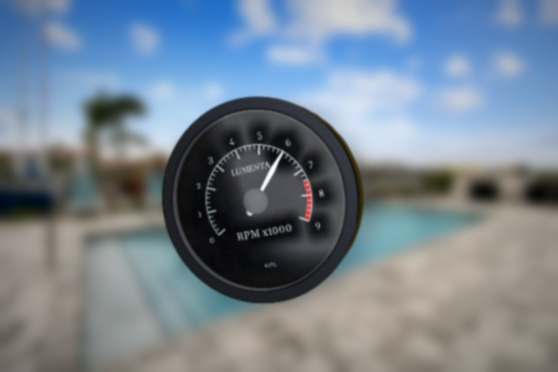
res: {"value": 6000, "unit": "rpm"}
